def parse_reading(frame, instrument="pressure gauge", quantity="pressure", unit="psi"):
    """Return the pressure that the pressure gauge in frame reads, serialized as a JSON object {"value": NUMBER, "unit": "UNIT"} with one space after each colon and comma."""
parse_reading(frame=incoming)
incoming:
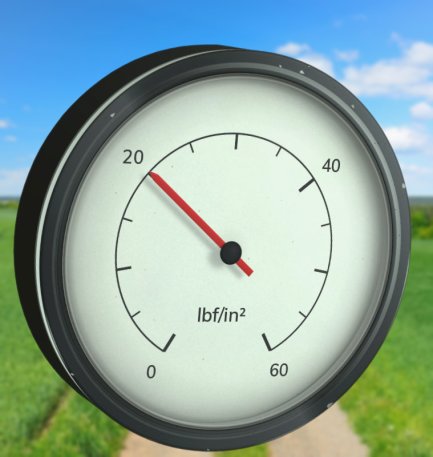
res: {"value": 20, "unit": "psi"}
